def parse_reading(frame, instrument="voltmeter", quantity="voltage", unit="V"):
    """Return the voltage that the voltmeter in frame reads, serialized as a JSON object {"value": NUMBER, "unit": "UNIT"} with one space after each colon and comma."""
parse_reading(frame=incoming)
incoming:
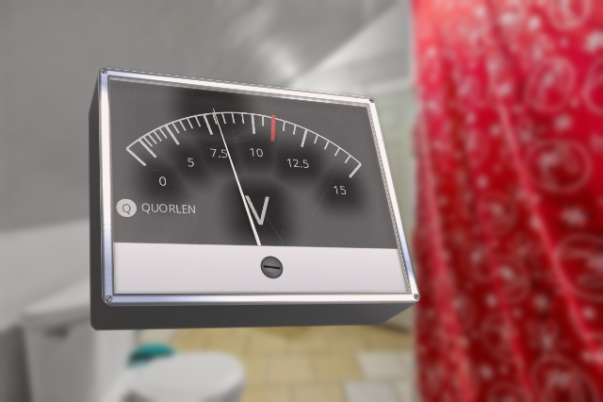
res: {"value": 8, "unit": "V"}
